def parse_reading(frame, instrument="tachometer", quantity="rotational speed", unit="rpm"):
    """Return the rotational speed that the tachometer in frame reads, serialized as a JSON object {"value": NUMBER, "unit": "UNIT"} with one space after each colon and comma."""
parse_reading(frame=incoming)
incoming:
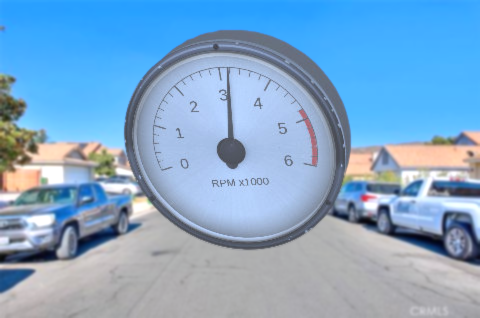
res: {"value": 3200, "unit": "rpm"}
